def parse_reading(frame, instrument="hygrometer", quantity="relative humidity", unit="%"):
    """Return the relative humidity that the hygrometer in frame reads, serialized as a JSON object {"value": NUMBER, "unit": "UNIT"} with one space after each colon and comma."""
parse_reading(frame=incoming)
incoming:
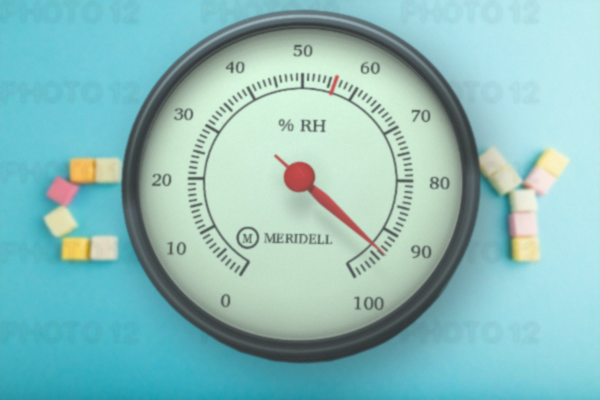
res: {"value": 94, "unit": "%"}
